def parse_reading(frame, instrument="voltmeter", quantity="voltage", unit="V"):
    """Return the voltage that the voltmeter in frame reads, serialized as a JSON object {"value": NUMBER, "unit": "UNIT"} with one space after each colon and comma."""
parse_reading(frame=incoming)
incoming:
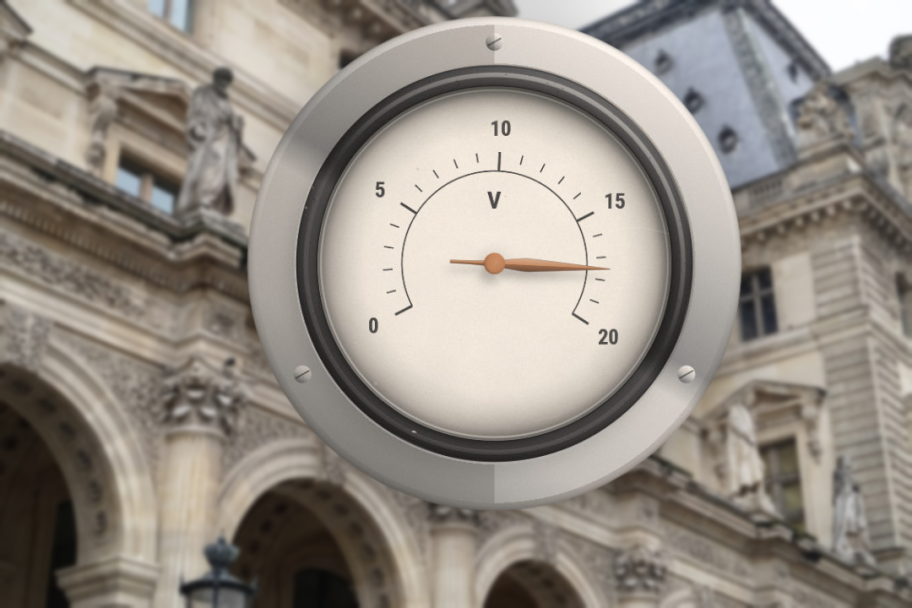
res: {"value": 17.5, "unit": "V"}
